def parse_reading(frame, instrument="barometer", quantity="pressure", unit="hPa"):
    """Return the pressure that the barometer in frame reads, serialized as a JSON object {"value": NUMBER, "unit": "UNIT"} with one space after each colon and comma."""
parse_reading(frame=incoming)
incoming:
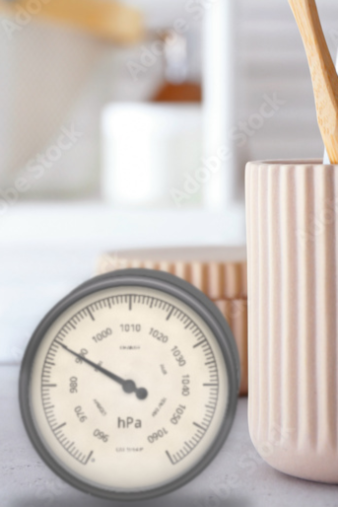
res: {"value": 990, "unit": "hPa"}
